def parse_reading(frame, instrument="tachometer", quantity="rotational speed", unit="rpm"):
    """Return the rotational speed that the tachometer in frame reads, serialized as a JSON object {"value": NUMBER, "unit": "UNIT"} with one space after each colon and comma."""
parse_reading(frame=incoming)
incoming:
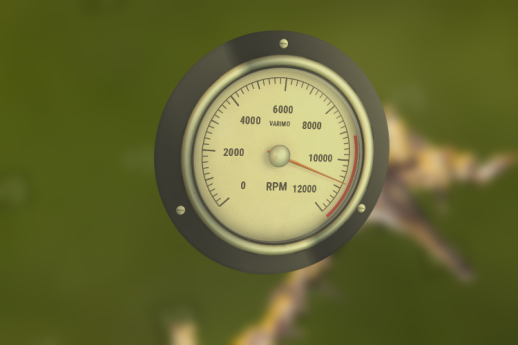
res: {"value": 10800, "unit": "rpm"}
